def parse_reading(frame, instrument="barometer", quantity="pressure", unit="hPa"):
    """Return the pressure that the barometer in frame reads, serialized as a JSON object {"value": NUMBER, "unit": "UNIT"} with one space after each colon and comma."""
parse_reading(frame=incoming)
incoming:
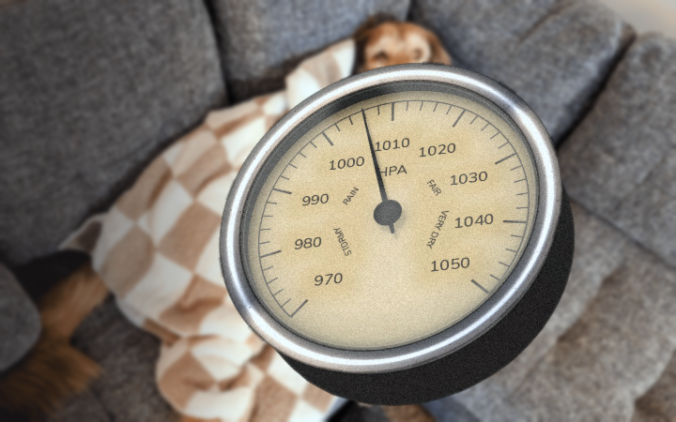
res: {"value": 1006, "unit": "hPa"}
